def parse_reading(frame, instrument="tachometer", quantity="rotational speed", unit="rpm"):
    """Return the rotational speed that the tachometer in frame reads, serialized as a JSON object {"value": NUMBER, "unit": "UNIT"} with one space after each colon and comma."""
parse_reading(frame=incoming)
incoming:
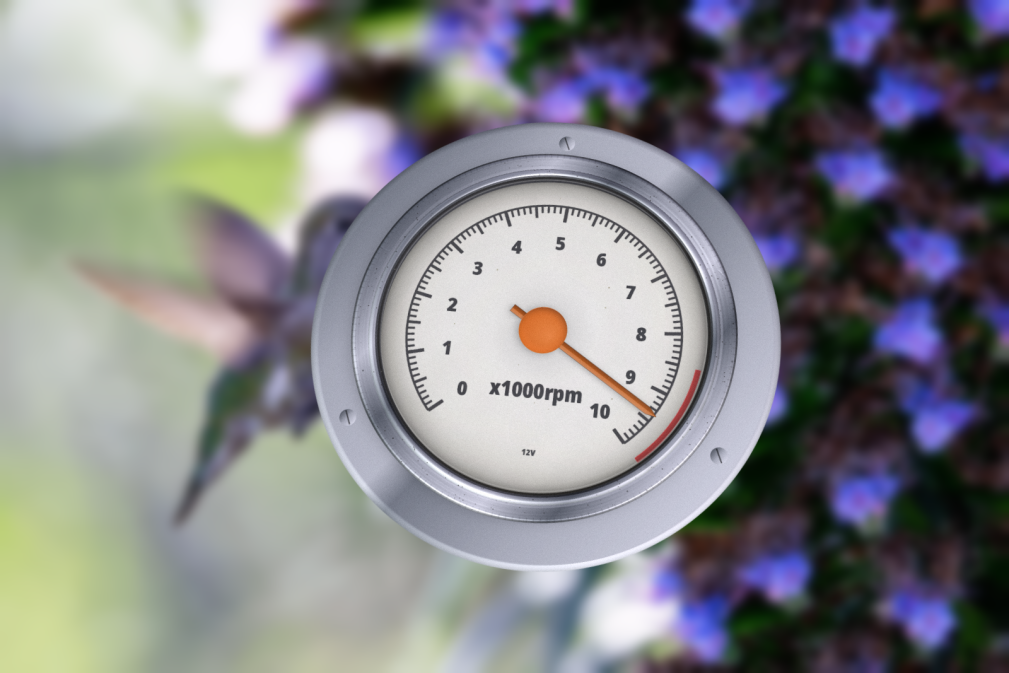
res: {"value": 9400, "unit": "rpm"}
